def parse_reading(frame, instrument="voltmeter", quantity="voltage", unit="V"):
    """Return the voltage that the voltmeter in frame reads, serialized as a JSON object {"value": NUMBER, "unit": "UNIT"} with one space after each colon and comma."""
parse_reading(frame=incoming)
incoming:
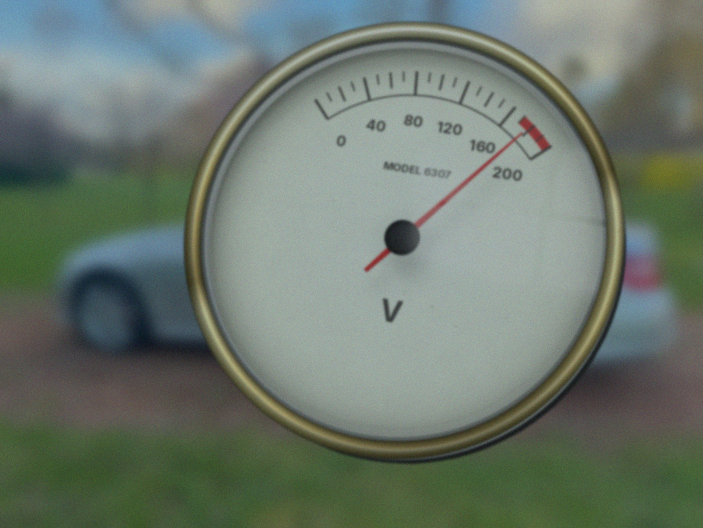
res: {"value": 180, "unit": "V"}
